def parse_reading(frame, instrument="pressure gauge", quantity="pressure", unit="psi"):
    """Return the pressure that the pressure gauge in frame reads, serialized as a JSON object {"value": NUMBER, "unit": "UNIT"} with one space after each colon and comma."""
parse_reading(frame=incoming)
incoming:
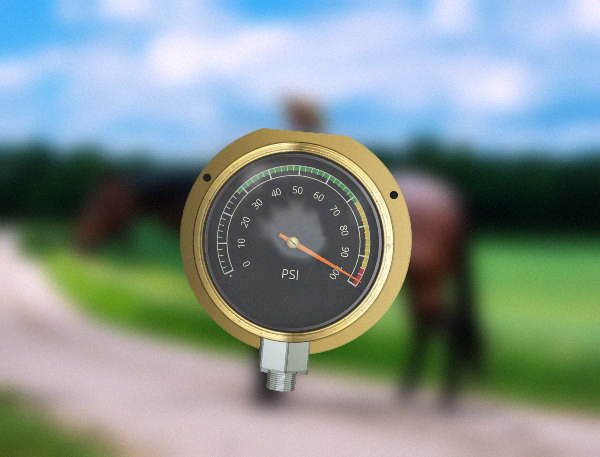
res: {"value": 98, "unit": "psi"}
